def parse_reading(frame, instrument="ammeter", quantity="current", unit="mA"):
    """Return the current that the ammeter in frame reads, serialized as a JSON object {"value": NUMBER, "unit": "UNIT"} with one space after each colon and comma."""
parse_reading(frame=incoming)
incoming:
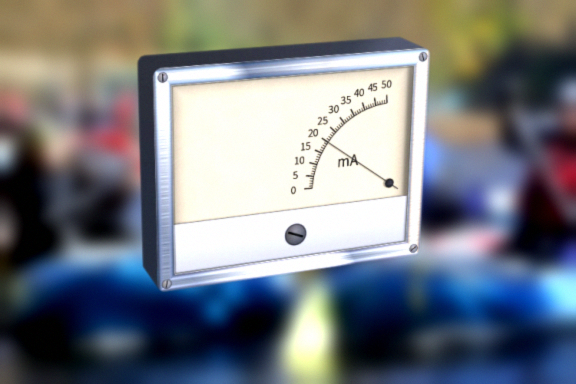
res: {"value": 20, "unit": "mA"}
